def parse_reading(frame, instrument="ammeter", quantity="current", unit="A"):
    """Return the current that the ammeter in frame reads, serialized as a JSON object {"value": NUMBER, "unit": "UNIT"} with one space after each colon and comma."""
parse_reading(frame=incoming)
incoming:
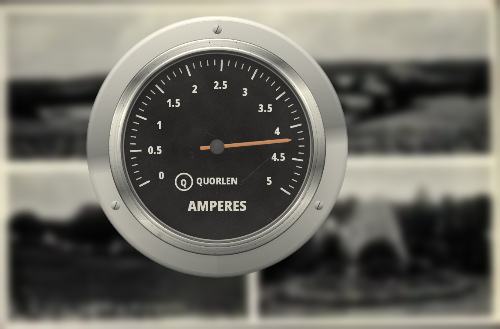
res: {"value": 4.2, "unit": "A"}
